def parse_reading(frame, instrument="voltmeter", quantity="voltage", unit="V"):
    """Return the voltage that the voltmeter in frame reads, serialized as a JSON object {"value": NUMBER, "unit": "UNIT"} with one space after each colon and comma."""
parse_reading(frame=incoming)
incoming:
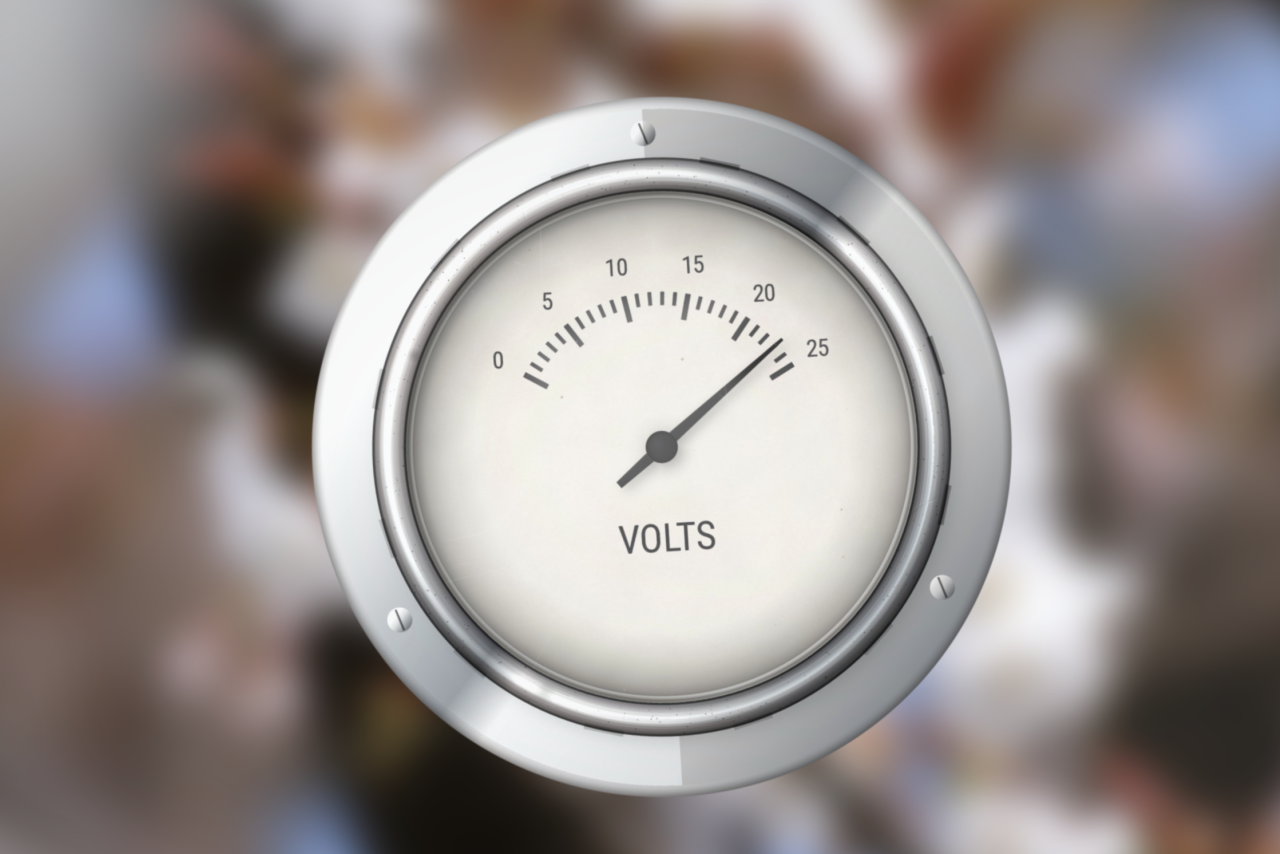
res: {"value": 23, "unit": "V"}
